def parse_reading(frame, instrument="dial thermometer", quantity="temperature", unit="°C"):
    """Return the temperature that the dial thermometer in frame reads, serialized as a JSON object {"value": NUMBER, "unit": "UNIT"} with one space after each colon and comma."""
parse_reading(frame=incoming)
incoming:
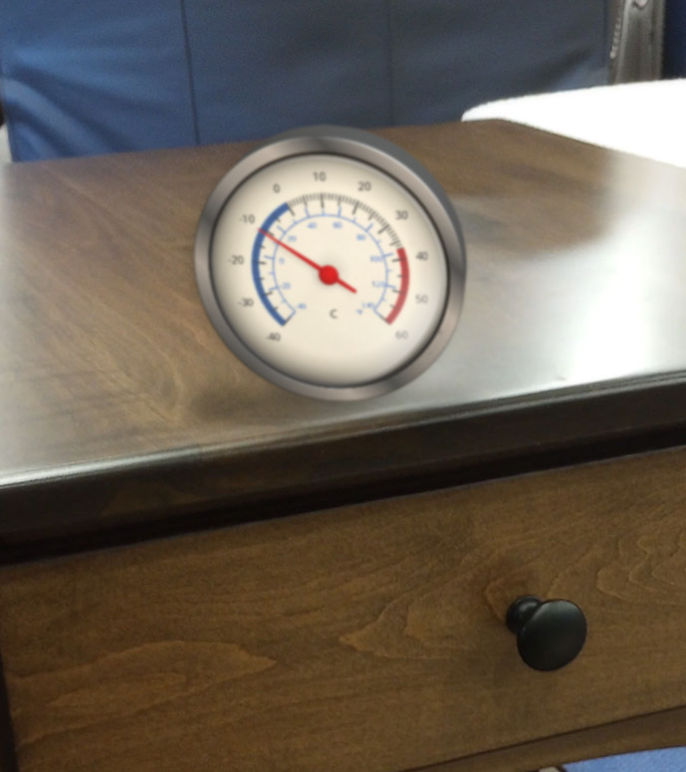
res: {"value": -10, "unit": "°C"}
